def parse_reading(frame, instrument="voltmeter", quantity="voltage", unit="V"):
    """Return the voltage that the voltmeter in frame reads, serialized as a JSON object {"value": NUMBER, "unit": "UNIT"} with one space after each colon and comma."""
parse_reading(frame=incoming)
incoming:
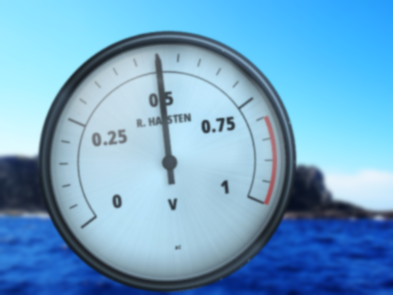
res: {"value": 0.5, "unit": "V"}
